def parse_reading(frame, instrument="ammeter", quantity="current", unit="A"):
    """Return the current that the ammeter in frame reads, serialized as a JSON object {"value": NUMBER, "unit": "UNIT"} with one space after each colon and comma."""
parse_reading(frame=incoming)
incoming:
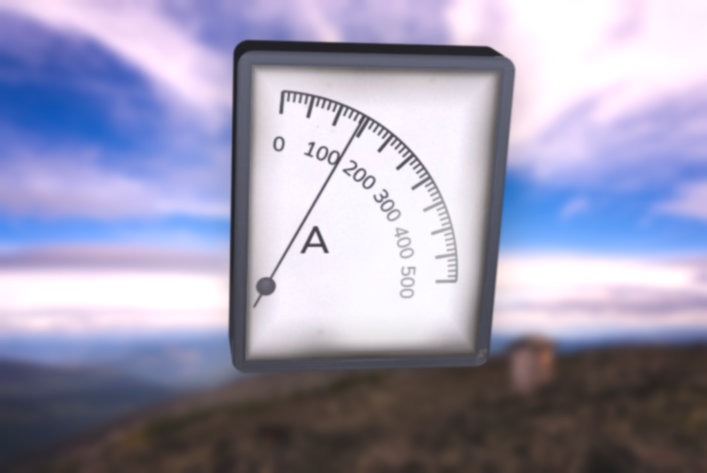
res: {"value": 140, "unit": "A"}
